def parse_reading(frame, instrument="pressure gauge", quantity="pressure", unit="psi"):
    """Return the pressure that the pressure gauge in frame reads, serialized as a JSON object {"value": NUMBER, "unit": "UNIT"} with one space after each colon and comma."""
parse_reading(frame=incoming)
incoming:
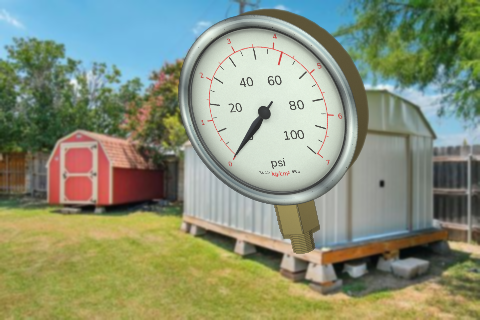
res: {"value": 0, "unit": "psi"}
